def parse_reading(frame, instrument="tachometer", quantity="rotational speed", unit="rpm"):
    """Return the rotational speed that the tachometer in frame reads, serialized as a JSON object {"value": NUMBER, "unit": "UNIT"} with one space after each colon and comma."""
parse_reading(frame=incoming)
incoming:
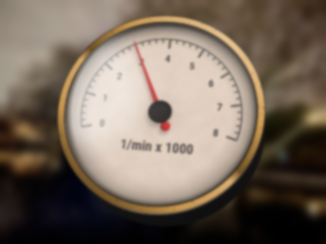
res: {"value": 3000, "unit": "rpm"}
